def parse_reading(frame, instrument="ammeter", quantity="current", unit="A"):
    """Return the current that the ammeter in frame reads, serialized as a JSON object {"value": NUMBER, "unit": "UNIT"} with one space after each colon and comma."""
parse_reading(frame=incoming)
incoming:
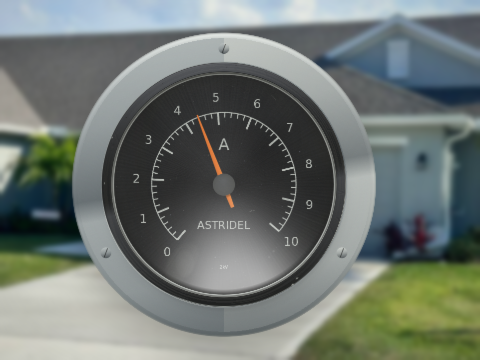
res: {"value": 4.4, "unit": "A"}
